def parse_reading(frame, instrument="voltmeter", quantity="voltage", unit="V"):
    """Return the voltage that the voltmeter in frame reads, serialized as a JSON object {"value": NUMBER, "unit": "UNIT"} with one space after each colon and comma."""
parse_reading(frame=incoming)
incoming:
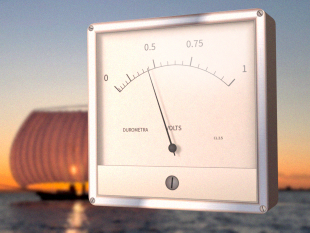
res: {"value": 0.45, "unit": "V"}
